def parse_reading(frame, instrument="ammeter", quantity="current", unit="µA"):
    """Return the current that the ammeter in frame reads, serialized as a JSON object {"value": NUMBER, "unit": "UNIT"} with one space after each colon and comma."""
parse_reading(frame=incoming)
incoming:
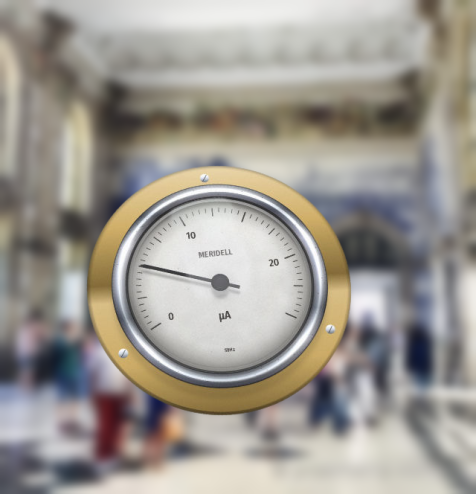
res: {"value": 5, "unit": "µA"}
